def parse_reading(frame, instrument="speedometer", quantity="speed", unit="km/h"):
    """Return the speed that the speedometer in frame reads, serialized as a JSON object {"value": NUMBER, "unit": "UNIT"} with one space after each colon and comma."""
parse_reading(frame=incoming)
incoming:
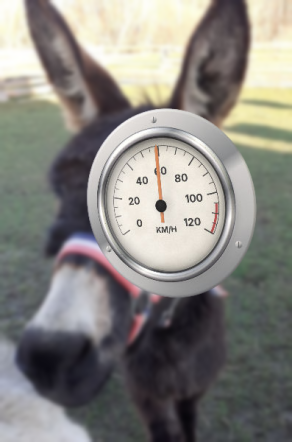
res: {"value": 60, "unit": "km/h"}
